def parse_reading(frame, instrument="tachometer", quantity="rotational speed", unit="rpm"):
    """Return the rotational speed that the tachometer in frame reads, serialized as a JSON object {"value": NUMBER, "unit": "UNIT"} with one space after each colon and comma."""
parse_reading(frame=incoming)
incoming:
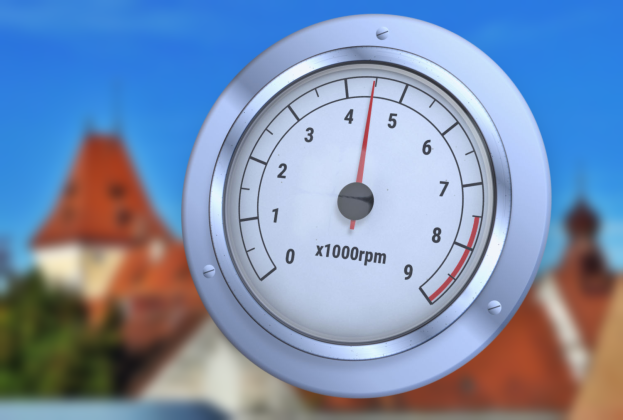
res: {"value": 4500, "unit": "rpm"}
